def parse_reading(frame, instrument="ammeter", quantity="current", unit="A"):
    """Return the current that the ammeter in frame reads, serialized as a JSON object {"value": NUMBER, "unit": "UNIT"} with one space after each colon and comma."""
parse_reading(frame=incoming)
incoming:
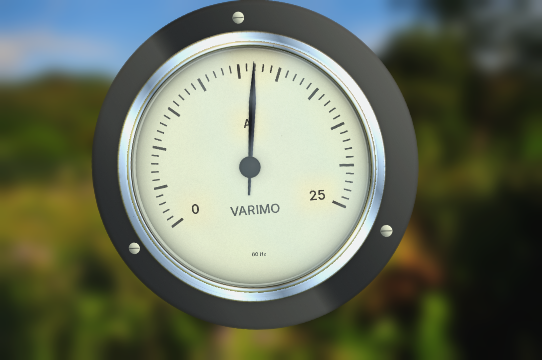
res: {"value": 13.5, "unit": "A"}
